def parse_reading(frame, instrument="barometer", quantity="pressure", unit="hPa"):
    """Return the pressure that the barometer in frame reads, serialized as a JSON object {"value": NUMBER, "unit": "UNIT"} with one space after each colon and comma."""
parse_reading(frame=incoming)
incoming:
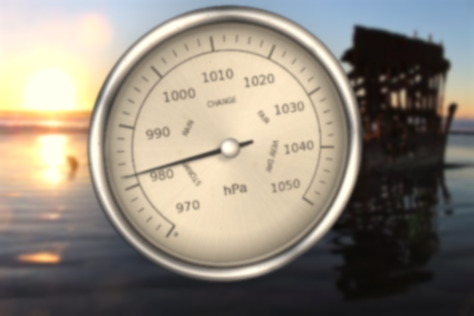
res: {"value": 982, "unit": "hPa"}
